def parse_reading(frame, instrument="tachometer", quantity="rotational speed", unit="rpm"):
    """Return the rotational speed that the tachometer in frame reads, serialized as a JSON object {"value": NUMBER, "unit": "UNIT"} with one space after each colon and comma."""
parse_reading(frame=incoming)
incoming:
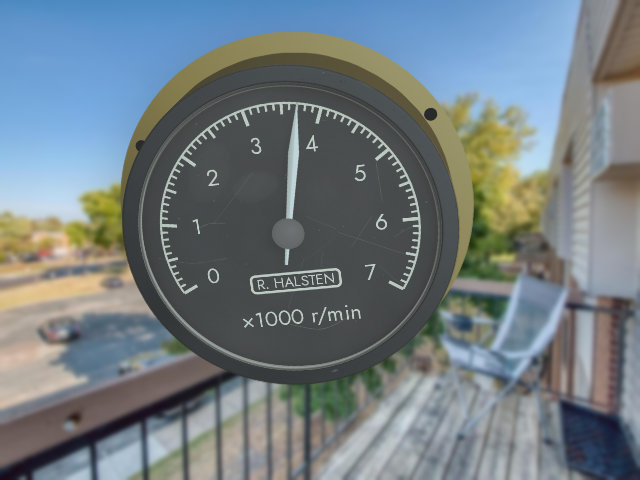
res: {"value": 3700, "unit": "rpm"}
